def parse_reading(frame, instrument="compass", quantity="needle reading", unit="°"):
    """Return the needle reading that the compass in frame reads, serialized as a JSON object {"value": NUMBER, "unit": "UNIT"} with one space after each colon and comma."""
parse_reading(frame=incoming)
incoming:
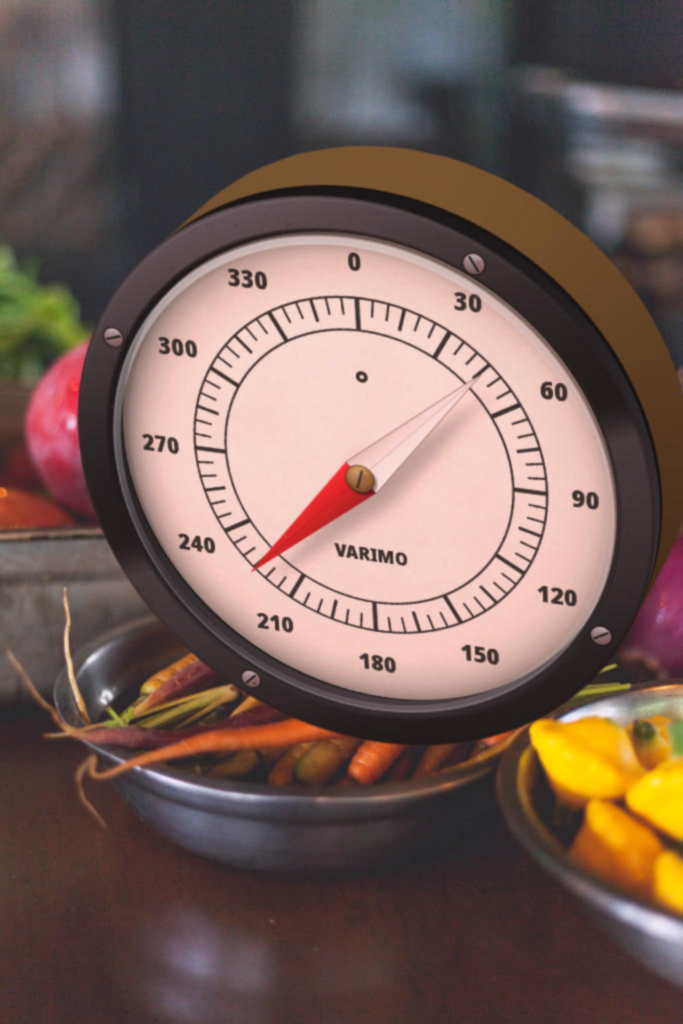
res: {"value": 225, "unit": "°"}
